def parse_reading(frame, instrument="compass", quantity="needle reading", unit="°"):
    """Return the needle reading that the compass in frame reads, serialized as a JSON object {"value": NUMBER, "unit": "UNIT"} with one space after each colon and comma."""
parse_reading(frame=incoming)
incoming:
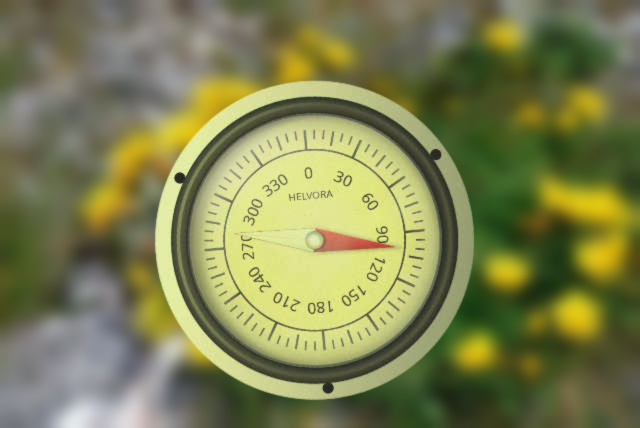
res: {"value": 100, "unit": "°"}
